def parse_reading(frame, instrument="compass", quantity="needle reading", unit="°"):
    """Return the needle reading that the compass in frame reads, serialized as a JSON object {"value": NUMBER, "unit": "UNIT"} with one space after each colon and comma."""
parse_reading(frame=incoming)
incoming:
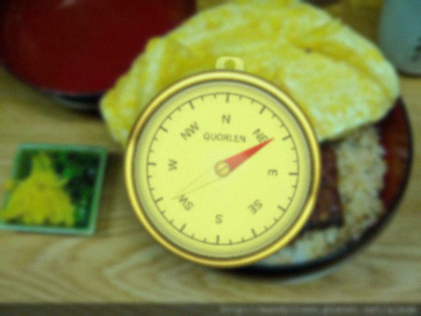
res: {"value": 55, "unit": "°"}
